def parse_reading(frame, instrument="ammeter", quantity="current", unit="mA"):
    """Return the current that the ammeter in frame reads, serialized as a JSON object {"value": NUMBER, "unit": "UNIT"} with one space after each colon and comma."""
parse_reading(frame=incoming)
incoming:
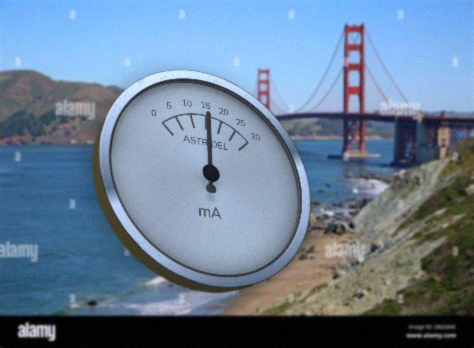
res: {"value": 15, "unit": "mA"}
